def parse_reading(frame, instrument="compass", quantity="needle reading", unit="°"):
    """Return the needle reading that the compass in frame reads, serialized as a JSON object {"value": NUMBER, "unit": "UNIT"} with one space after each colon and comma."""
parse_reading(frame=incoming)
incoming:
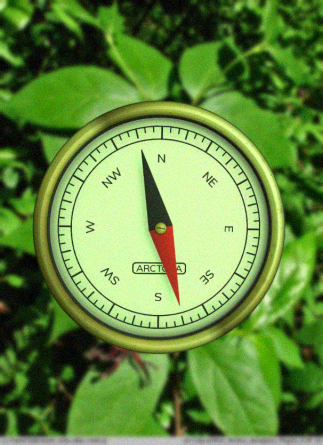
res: {"value": 165, "unit": "°"}
